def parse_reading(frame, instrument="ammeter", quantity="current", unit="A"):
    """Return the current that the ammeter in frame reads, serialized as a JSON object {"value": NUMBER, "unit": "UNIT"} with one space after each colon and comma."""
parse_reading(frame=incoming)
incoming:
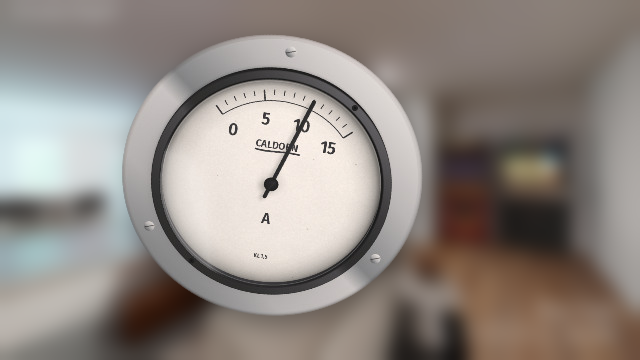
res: {"value": 10, "unit": "A"}
